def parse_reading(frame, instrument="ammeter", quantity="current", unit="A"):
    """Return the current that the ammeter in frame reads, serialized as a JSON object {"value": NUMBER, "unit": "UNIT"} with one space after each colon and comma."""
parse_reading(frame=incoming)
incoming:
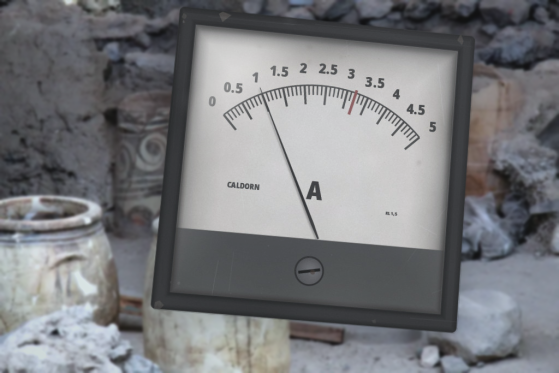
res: {"value": 1, "unit": "A"}
